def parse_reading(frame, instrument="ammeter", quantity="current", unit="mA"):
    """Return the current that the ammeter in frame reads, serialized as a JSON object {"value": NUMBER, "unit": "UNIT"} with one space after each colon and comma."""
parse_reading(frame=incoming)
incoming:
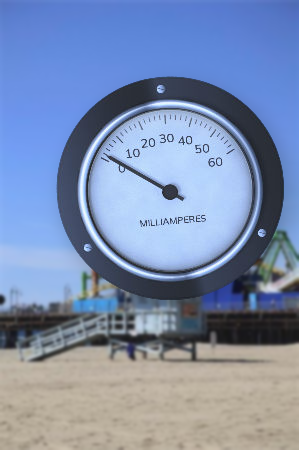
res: {"value": 2, "unit": "mA"}
